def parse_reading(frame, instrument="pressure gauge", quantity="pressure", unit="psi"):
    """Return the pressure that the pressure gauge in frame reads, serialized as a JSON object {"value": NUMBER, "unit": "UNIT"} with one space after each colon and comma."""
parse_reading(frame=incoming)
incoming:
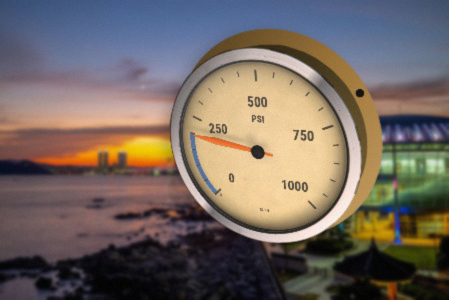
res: {"value": 200, "unit": "psi"}
